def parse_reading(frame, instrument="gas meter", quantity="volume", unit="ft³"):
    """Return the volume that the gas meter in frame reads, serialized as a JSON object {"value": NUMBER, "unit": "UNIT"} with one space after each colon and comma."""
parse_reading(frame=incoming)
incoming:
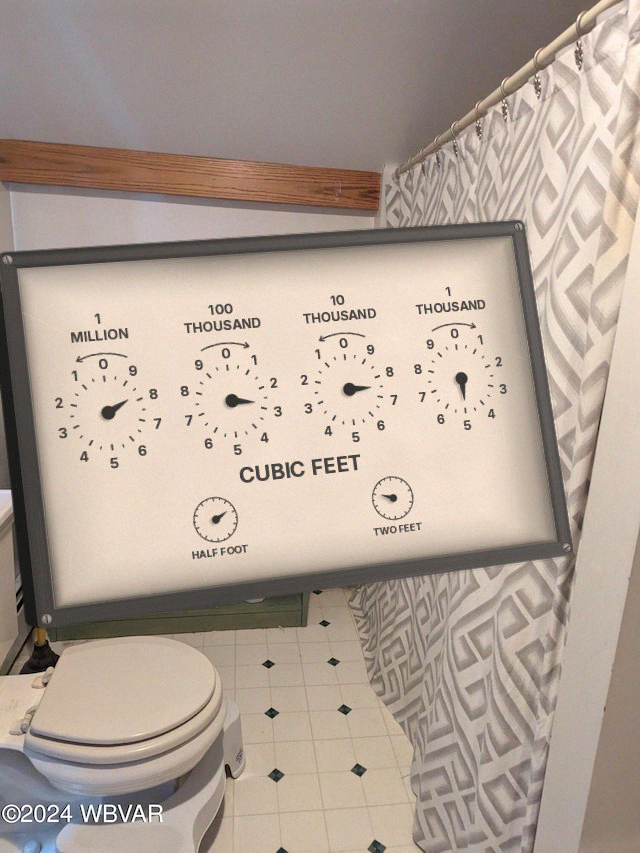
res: {"value": 827500, "unit": "ft³"}
